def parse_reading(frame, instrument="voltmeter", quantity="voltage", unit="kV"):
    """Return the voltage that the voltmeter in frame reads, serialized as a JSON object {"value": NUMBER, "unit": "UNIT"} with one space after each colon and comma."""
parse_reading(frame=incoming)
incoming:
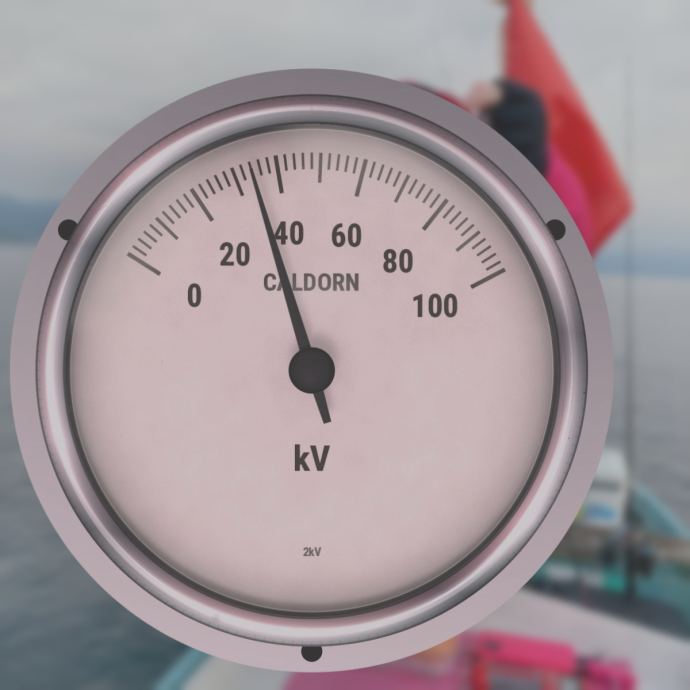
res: {"value": 34, "unit": "kV"}
